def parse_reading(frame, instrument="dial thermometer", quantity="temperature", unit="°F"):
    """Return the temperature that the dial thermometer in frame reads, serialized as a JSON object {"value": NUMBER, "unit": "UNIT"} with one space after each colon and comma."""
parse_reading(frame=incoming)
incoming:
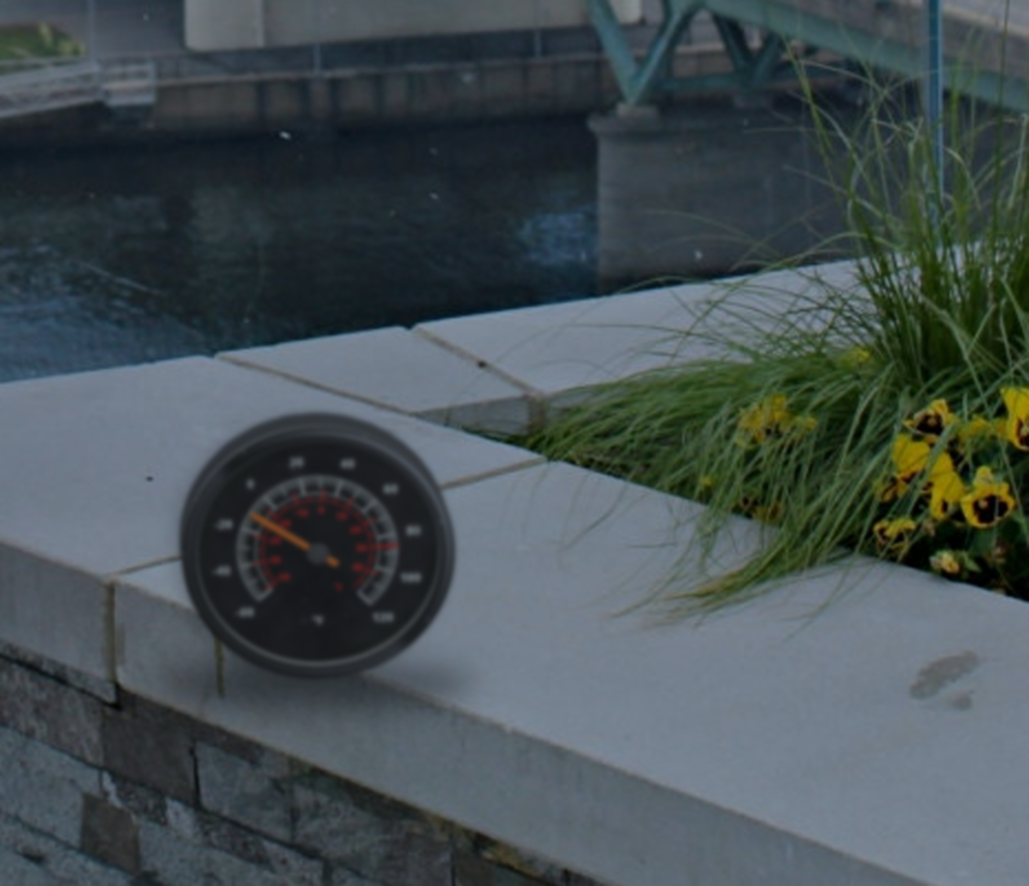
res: {"value": -10, "unit": "°F"}
